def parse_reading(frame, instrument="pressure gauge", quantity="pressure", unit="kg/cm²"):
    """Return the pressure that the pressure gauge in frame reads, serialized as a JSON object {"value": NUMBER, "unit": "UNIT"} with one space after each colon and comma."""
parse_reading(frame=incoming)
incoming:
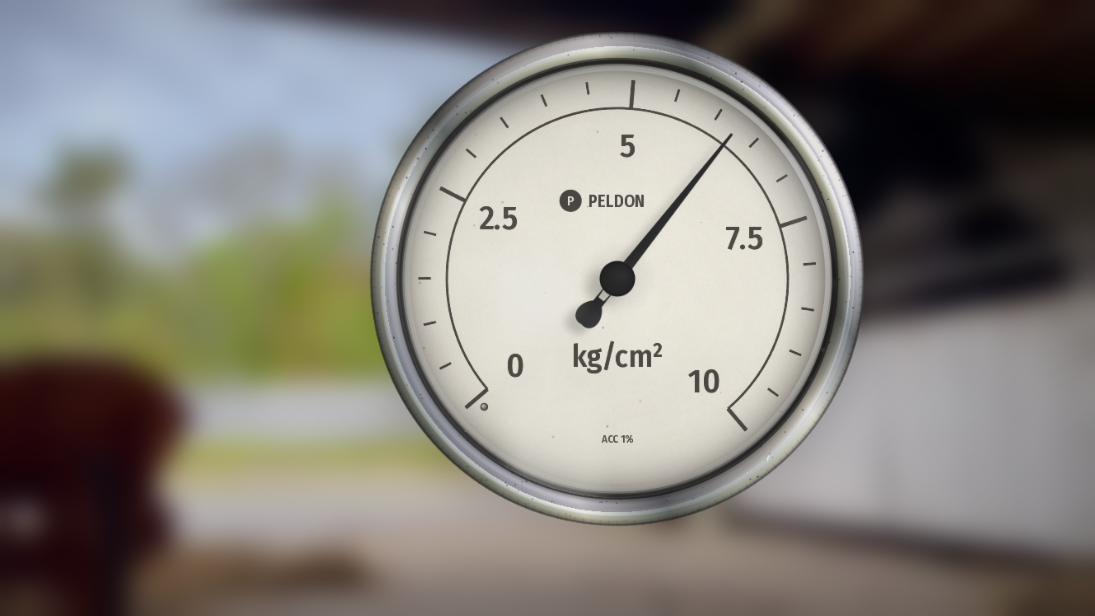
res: {"value": 6.25, "unit": "kg/cm²"}
